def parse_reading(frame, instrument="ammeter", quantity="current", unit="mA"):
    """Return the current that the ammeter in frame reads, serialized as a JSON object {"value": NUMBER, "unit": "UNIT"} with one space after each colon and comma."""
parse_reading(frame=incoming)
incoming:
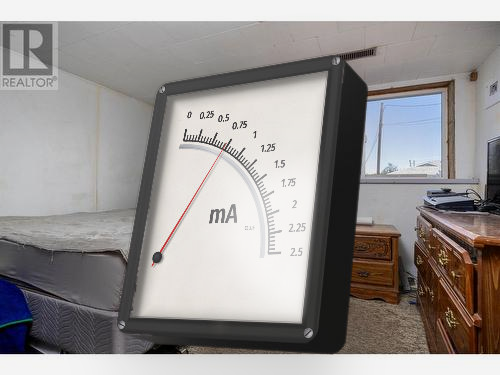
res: {"value": 0.75, "unit": "mA"}
